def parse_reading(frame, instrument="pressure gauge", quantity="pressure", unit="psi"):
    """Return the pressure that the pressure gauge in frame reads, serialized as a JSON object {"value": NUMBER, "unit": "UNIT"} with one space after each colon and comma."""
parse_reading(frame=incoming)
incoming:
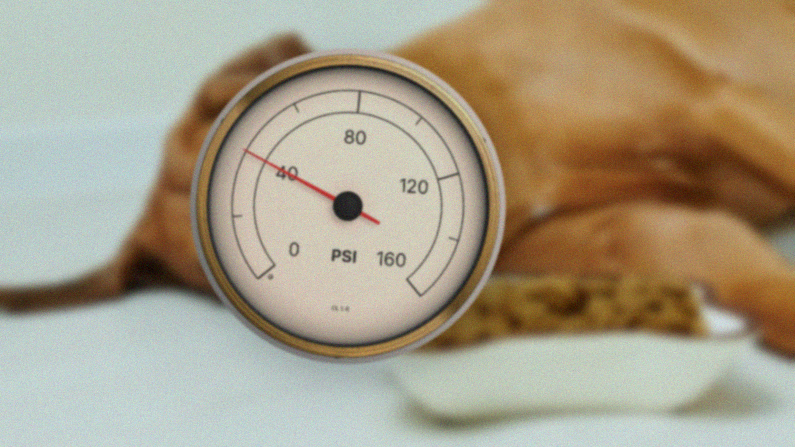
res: {"value": 40, "unit": "psi"}
